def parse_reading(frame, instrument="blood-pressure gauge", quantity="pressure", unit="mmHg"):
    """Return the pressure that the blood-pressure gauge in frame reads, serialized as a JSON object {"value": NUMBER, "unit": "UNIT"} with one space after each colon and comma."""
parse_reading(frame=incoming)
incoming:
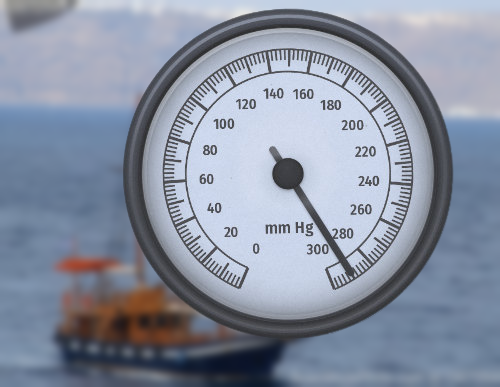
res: {"value": 290, "unit": "mmHg"}
